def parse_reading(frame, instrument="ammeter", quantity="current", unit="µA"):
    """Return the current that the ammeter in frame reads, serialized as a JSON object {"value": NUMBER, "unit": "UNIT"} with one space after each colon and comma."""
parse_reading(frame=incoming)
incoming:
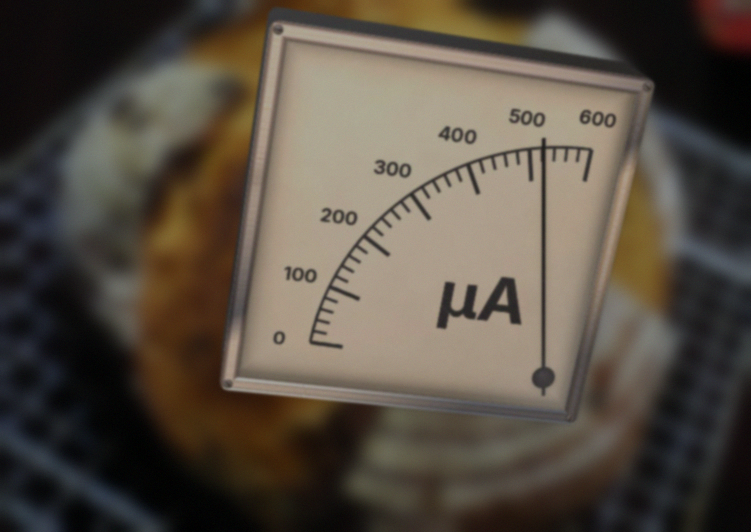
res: {"value": 520, "unit": "µA"}
